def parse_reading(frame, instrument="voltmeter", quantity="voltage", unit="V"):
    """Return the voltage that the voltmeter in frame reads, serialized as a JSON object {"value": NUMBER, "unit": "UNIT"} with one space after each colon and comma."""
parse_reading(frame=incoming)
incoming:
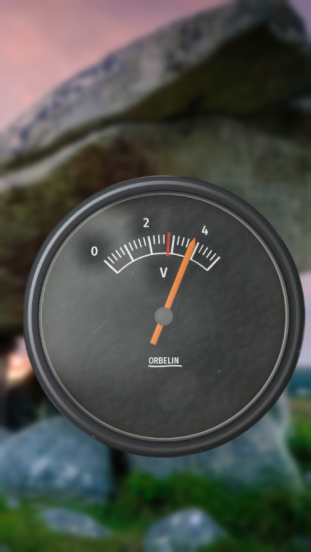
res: {"value": 3.8, "unit": "V"}
